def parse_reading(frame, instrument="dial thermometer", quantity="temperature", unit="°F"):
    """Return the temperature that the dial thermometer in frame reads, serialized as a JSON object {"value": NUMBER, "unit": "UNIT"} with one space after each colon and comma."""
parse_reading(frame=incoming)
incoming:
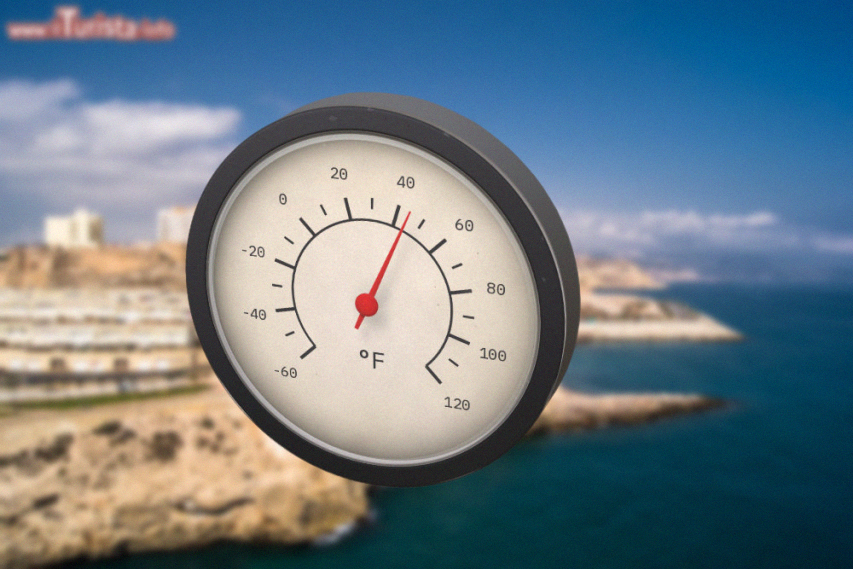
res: {"value": 45, "unit": "°F"}
